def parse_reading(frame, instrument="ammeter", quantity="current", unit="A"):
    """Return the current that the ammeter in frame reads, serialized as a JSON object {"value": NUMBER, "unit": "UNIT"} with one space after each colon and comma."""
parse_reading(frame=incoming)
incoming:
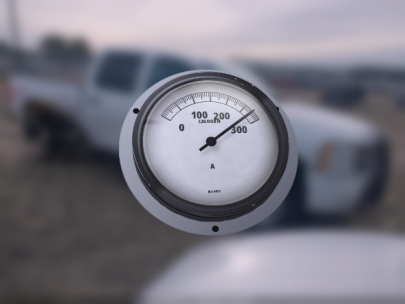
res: {"value": 275, "unit": "A"}
